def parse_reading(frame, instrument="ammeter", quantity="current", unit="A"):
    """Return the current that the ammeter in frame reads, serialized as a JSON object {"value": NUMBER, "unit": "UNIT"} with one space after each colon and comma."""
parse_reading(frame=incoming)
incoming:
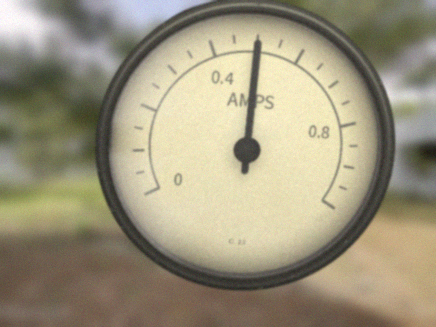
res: {"value": 0.5, "unit": "A"}
